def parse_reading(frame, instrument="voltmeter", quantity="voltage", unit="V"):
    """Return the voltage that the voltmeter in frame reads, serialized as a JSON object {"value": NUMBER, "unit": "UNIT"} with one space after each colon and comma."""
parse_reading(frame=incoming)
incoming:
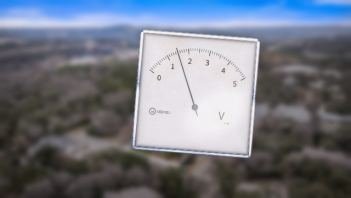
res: {"value": 1.5, "unit": "V"}
